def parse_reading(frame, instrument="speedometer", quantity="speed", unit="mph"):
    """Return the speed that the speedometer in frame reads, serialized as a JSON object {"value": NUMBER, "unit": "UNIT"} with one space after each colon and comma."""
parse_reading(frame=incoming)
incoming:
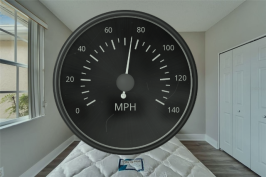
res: {"value": 75, "unit": "mph"}
